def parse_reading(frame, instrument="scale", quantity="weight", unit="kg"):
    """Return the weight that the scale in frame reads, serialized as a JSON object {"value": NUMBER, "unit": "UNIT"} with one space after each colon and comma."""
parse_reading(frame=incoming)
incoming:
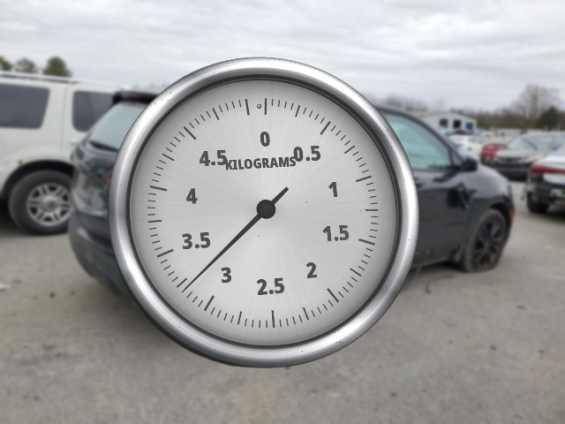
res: {"value": 3.2, "unit": "kg"}
